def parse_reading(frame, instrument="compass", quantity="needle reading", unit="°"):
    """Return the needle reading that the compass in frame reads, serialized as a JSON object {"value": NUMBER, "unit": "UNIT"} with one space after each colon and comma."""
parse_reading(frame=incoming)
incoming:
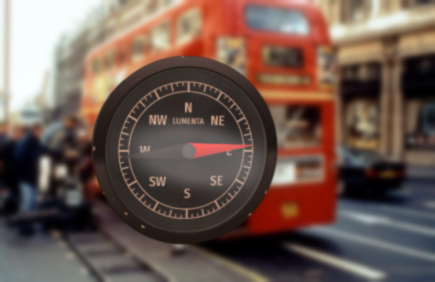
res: {"value": 85, "unit": "°"}
